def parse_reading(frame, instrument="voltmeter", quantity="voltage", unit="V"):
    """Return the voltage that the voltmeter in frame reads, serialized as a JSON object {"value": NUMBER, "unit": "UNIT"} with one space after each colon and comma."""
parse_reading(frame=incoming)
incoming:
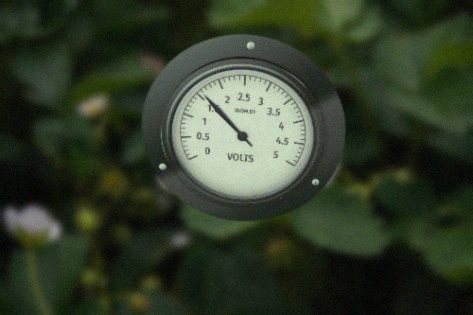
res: {"value": 1.6, "unit": "V"}
